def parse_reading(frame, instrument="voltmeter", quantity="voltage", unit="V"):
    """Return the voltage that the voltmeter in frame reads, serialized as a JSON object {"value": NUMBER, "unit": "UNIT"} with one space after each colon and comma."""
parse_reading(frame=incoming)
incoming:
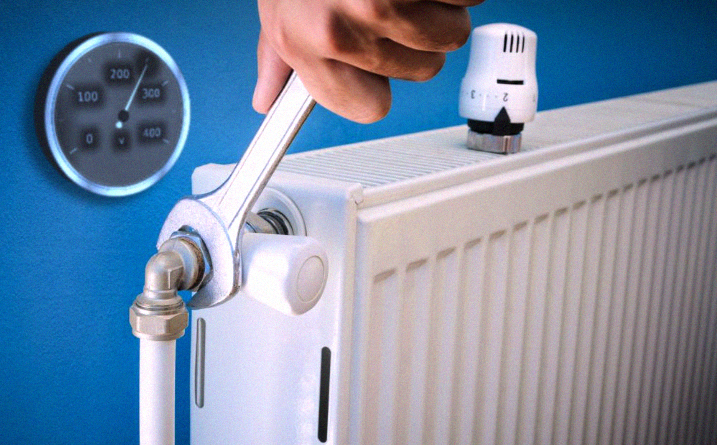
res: {"value": 250, "unit": "V"}
